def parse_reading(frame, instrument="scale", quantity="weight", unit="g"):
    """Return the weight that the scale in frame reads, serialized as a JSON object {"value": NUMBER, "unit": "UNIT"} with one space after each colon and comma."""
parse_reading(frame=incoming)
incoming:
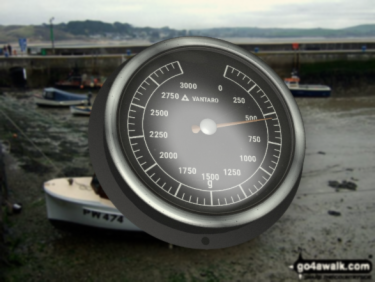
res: {"value": 550, "unit": "g"}
